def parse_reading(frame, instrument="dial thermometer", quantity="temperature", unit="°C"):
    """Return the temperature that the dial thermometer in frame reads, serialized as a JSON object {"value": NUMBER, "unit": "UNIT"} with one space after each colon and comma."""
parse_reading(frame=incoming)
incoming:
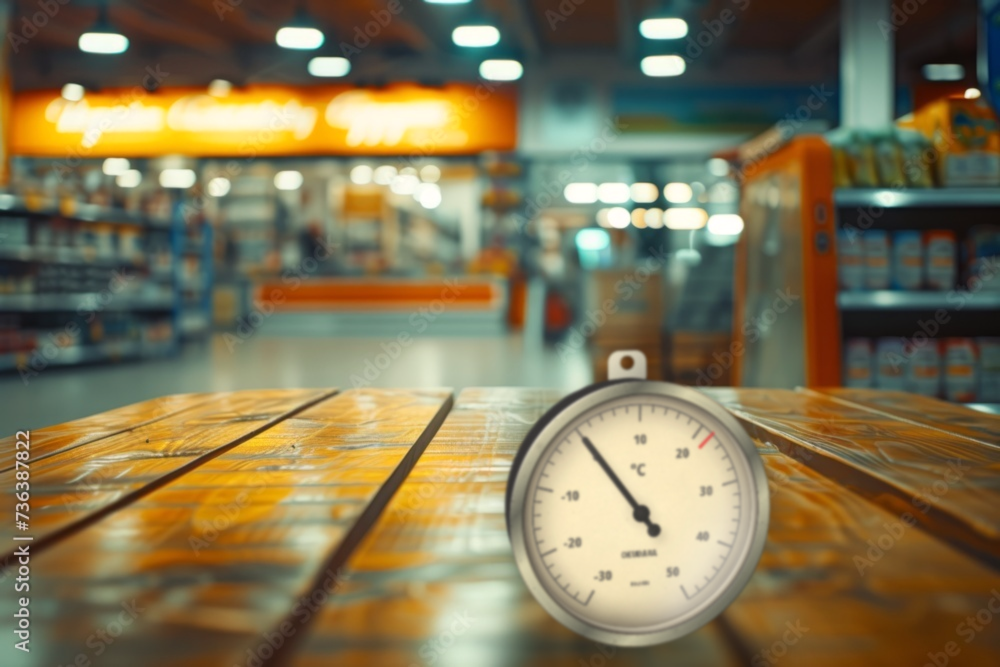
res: {"value": 0, "unit": "°C"}
